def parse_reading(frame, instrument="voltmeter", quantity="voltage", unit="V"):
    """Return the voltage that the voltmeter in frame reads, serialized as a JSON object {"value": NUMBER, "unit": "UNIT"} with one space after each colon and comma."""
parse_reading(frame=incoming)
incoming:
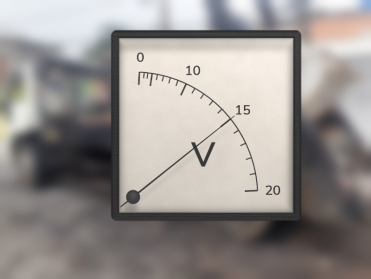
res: {"value": 15, "unit": "V"}
